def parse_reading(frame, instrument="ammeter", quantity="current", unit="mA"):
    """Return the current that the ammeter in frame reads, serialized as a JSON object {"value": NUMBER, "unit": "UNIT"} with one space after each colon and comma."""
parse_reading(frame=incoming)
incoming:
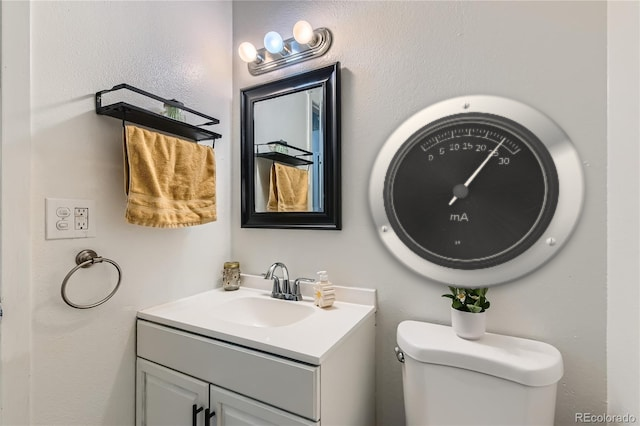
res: {"value": 25, "unit": "mA"}
